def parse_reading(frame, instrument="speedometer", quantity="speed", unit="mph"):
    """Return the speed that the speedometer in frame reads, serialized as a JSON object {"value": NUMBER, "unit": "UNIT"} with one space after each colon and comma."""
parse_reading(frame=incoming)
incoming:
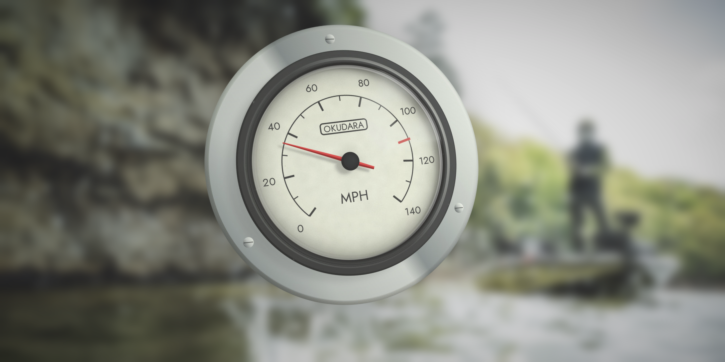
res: {"value": 35, "unit": "mph"}
